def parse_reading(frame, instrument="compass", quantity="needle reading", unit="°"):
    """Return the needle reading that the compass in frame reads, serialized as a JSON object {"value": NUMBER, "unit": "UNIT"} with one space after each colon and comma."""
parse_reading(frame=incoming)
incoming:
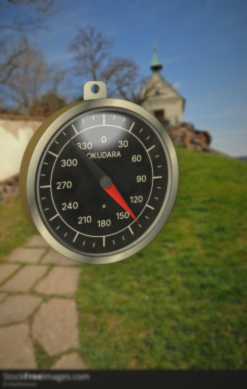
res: {"value": 140, "unit": "°"}
